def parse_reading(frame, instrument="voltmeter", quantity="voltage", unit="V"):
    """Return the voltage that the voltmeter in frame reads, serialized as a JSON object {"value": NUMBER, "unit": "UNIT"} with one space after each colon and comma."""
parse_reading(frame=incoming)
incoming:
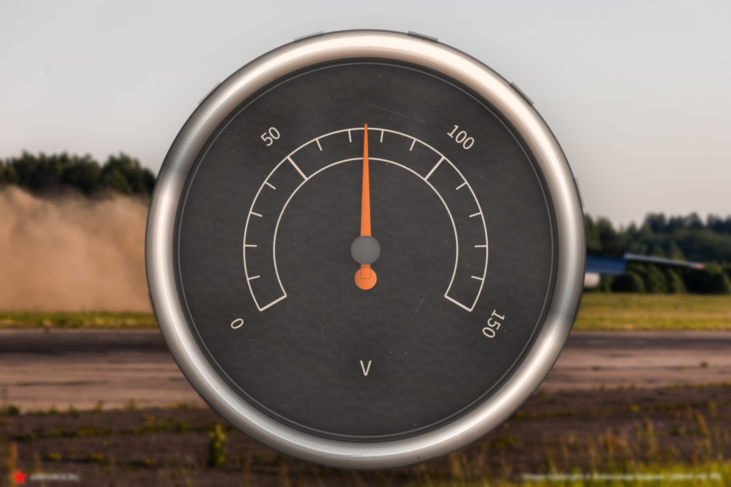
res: {"value": 75, "unit": "V"}
